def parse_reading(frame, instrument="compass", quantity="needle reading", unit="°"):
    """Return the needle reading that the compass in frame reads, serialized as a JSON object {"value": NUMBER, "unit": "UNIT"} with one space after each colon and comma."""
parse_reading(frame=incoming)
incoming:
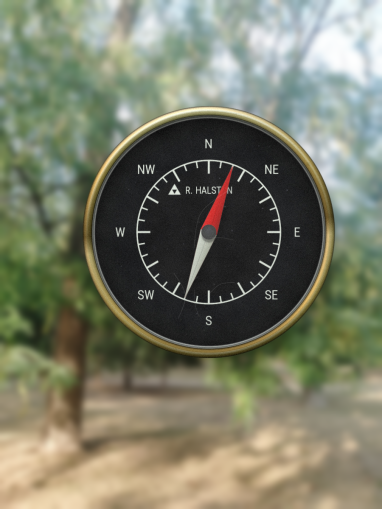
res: {"value": 20, "unit": "°"}
